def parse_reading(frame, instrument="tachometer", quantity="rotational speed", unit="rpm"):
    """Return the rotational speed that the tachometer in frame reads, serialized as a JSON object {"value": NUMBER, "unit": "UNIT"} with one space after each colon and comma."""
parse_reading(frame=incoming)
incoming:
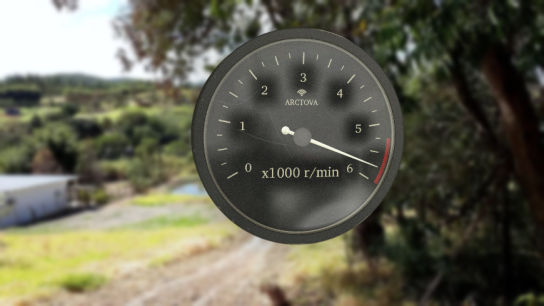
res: {"value": 5750, "unit": "rpm"}
